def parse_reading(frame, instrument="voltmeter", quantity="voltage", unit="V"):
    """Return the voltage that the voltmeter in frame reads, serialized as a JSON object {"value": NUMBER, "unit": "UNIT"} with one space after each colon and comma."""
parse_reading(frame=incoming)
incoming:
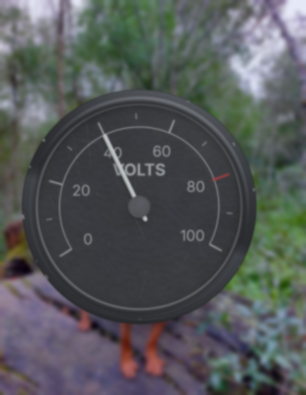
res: {"value": 40, "unit": "V"}
